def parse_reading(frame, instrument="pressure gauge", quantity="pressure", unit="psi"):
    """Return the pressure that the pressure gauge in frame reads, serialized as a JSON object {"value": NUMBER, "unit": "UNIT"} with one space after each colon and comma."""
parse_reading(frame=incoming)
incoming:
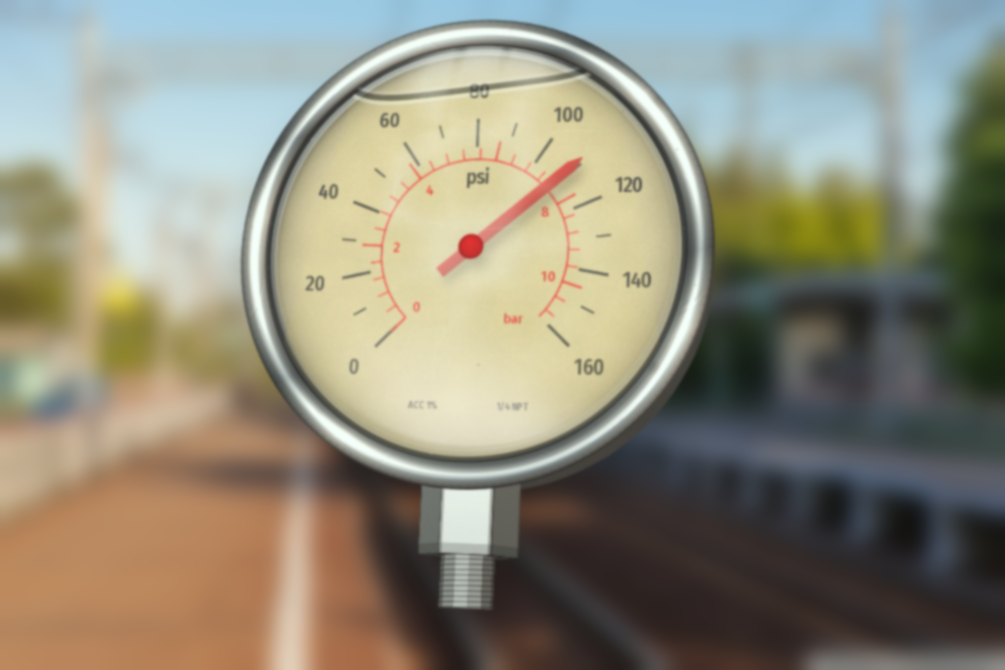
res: {"value": 110, "unit": "psi"}
